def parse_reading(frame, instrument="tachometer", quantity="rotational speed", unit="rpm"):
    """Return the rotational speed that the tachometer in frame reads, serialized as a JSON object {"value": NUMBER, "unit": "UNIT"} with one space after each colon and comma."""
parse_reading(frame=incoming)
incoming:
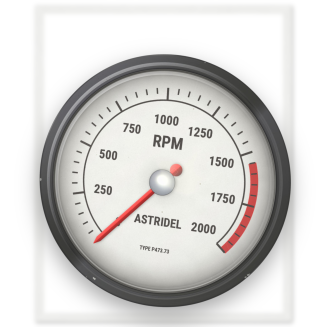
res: {"value": 0, "unit": "rpm"}
